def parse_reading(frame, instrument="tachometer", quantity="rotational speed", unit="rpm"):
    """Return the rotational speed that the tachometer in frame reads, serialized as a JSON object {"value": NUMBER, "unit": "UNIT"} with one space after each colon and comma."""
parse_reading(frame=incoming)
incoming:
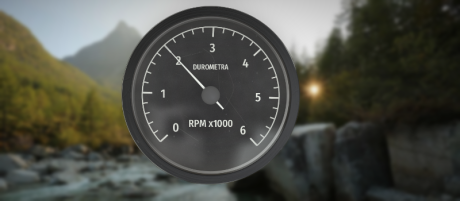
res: {"value": 2000, "unit": "rpm"}
